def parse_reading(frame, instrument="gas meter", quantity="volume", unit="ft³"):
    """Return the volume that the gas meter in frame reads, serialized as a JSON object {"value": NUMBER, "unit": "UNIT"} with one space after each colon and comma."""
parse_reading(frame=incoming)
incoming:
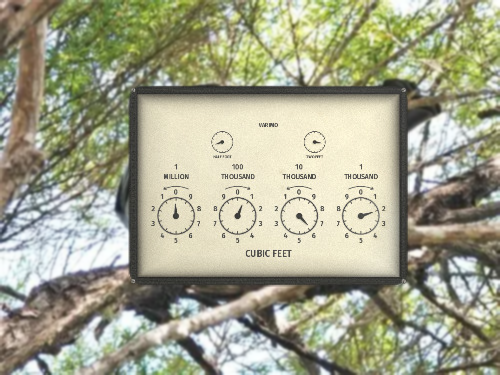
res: {"value": 6200, "unit": "ft³"}
